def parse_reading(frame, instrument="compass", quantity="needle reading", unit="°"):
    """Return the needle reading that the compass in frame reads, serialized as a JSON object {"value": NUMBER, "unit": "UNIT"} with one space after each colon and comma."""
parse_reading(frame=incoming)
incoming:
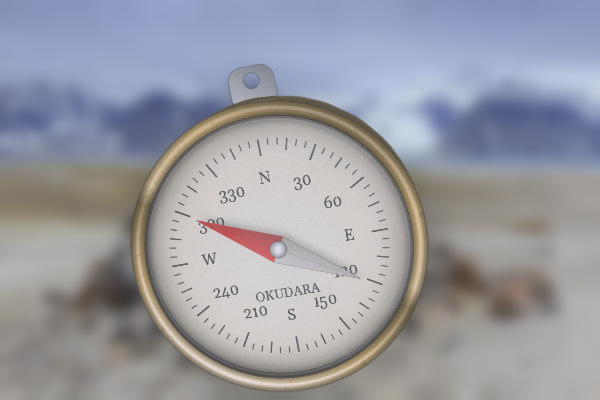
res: {"value": 300, "unit": "°"}
